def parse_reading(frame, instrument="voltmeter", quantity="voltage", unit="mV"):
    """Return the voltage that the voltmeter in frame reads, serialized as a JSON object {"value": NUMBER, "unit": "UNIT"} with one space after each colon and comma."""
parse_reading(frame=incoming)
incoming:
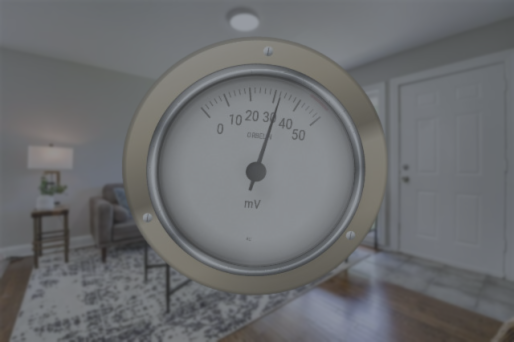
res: {"value": 32, "unit": "mV"}
